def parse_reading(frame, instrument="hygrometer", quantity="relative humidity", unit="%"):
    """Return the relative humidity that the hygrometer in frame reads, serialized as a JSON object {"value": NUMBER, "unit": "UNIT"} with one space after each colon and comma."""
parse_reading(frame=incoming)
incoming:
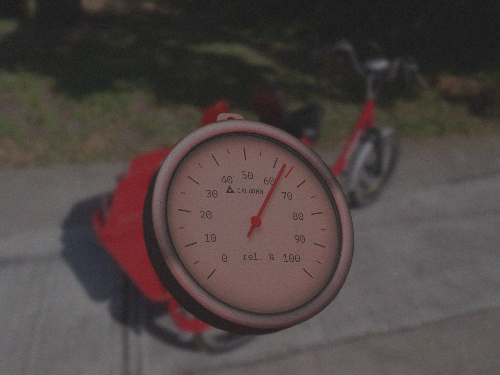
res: {"value": 62.5, "unit": "%"}
